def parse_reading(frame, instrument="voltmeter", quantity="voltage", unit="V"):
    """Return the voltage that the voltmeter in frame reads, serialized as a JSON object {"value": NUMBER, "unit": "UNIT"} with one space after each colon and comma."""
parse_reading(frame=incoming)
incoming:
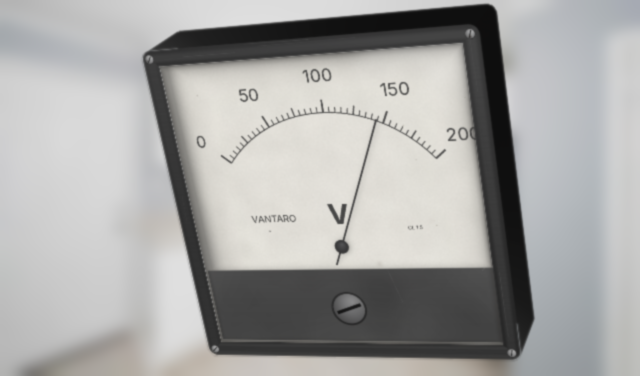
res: {"value": 145, "unit": "V"}
